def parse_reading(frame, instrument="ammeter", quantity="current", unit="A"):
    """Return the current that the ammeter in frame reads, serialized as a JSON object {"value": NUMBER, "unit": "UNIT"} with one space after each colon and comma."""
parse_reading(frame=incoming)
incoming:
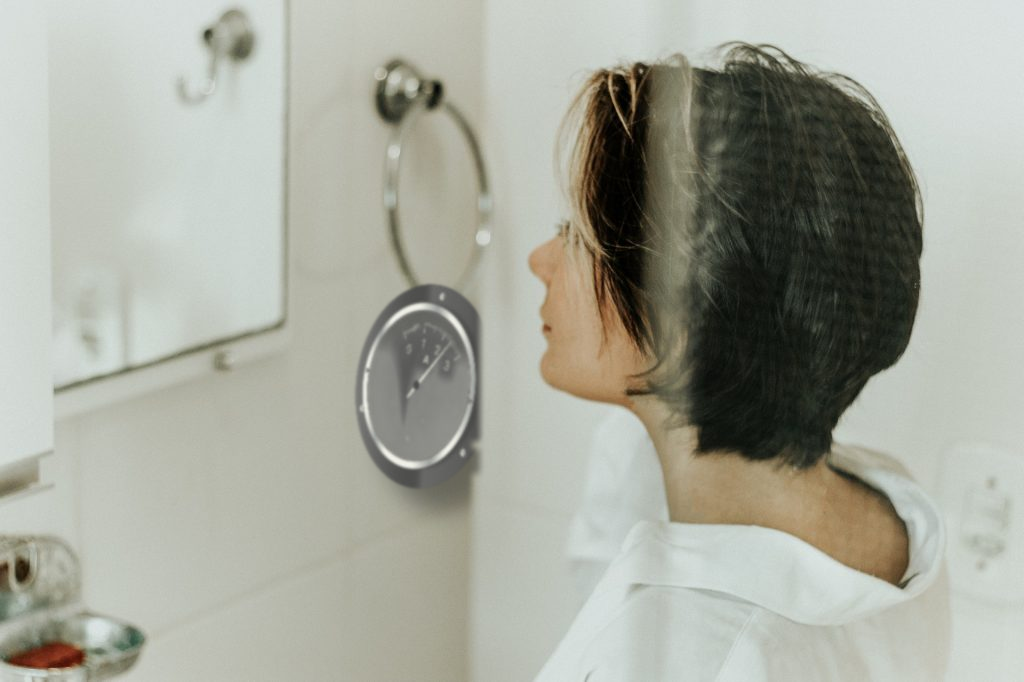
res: {"value": 2.5, "unit": "A"}
